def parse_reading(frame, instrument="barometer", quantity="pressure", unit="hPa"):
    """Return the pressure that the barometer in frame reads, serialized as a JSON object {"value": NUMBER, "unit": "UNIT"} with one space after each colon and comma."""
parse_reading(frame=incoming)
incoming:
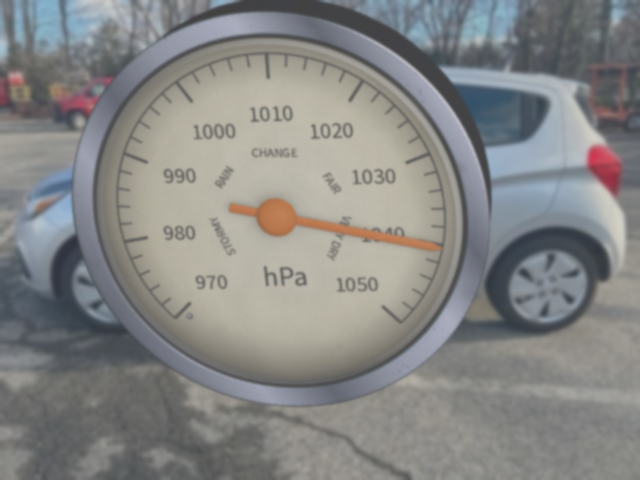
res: {"value": 1040, "unit": "hPa"}
